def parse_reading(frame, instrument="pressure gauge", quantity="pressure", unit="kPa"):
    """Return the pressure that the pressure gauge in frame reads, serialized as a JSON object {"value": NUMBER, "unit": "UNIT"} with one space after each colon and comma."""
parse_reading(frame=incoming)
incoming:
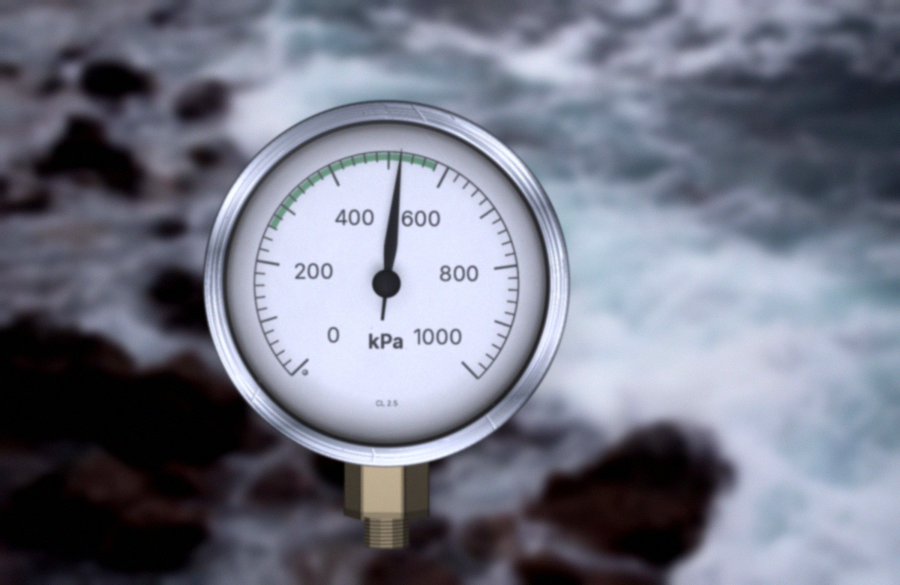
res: {"value": 520, "unit": "kPa"}
